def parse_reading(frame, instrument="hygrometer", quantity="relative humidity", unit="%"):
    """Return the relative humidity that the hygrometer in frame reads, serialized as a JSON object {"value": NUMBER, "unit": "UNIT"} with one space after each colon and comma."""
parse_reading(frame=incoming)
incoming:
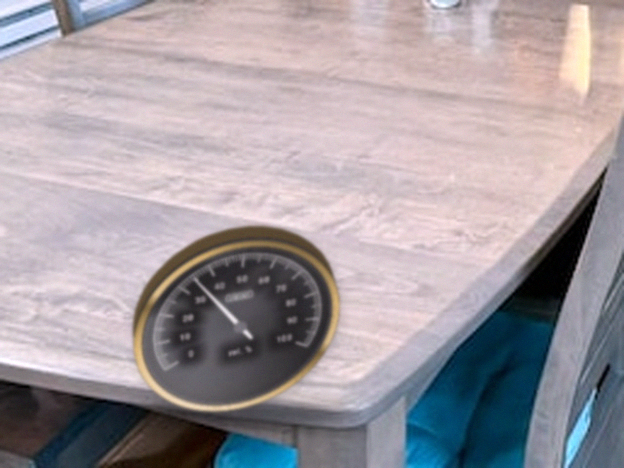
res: {"value": 35, "unit": "%"}
